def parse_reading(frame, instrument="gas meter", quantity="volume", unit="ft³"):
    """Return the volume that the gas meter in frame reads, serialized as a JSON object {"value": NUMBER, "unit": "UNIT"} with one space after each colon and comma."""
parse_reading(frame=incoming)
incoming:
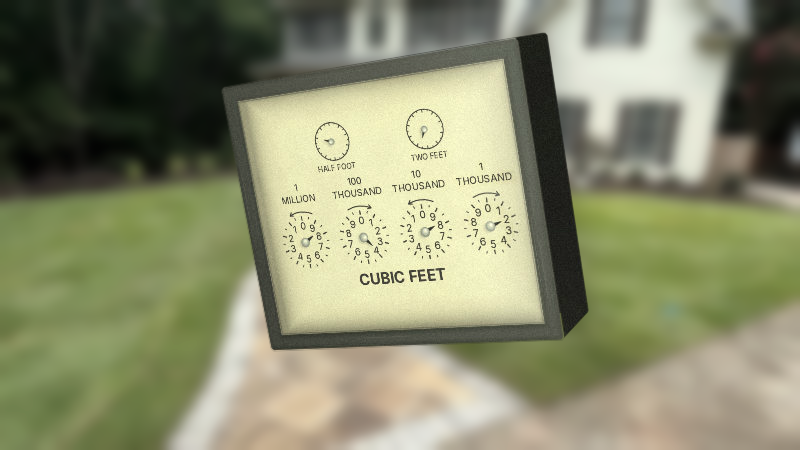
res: {"value": 838200, "unit": "ft³"}
